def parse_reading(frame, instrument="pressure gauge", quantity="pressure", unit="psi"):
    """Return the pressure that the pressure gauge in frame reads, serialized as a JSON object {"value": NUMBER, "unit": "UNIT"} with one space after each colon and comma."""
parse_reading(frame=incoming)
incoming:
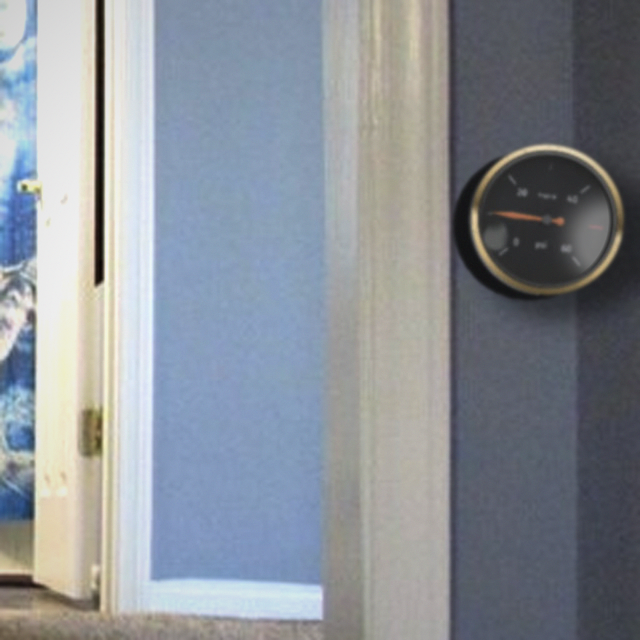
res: {"value": 10, "unit": "psi"}
